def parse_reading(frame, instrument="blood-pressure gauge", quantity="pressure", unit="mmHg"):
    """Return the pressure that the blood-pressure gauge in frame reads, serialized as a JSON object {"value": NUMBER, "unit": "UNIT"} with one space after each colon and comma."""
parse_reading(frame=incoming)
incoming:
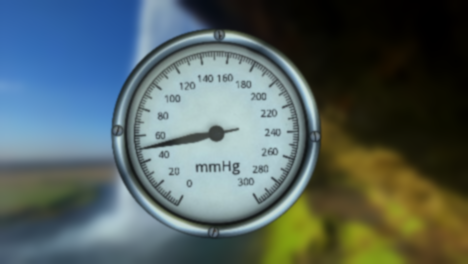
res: {"value": 50, "unit": "mmHg"}
